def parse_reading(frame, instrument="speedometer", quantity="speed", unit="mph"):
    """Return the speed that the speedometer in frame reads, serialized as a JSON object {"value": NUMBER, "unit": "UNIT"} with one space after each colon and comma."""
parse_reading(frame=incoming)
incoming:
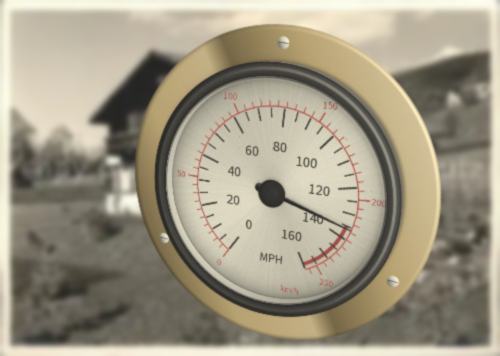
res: {"value": 135, "unit": "mph"}
